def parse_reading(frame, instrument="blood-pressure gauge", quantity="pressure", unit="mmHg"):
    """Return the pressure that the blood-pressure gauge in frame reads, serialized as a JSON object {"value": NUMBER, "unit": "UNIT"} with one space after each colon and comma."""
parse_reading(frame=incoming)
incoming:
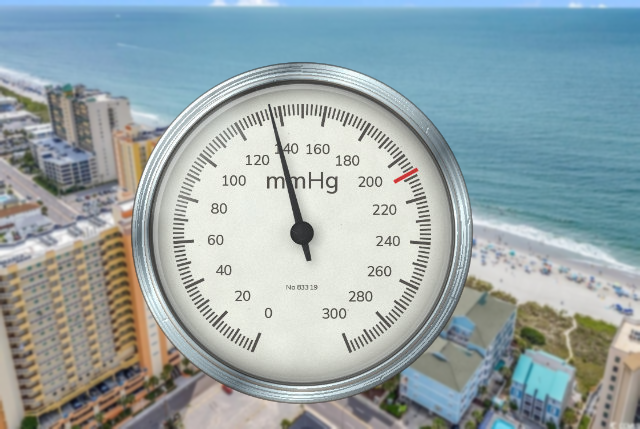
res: {"value": 136, "unit": "mmHg"}
